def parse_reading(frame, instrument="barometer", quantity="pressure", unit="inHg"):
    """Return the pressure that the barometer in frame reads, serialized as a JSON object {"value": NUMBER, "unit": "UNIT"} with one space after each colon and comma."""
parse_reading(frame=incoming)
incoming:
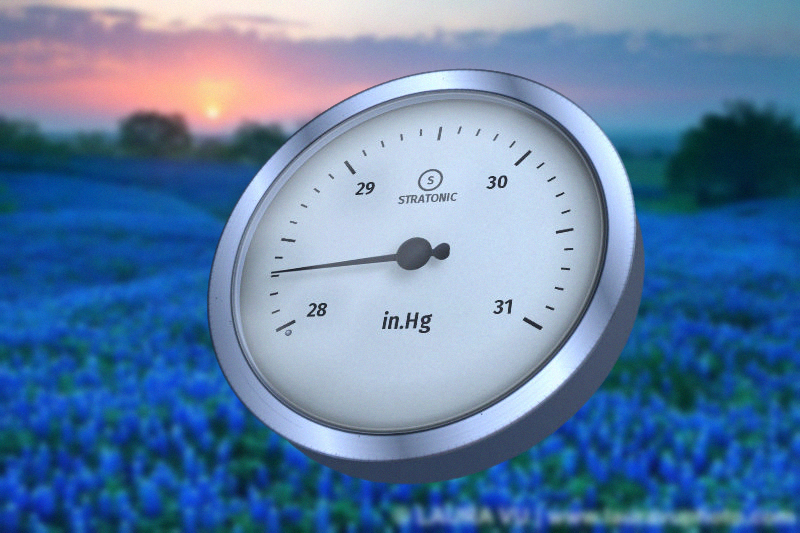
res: {"value": 28.3, "unit": "inHg"}
